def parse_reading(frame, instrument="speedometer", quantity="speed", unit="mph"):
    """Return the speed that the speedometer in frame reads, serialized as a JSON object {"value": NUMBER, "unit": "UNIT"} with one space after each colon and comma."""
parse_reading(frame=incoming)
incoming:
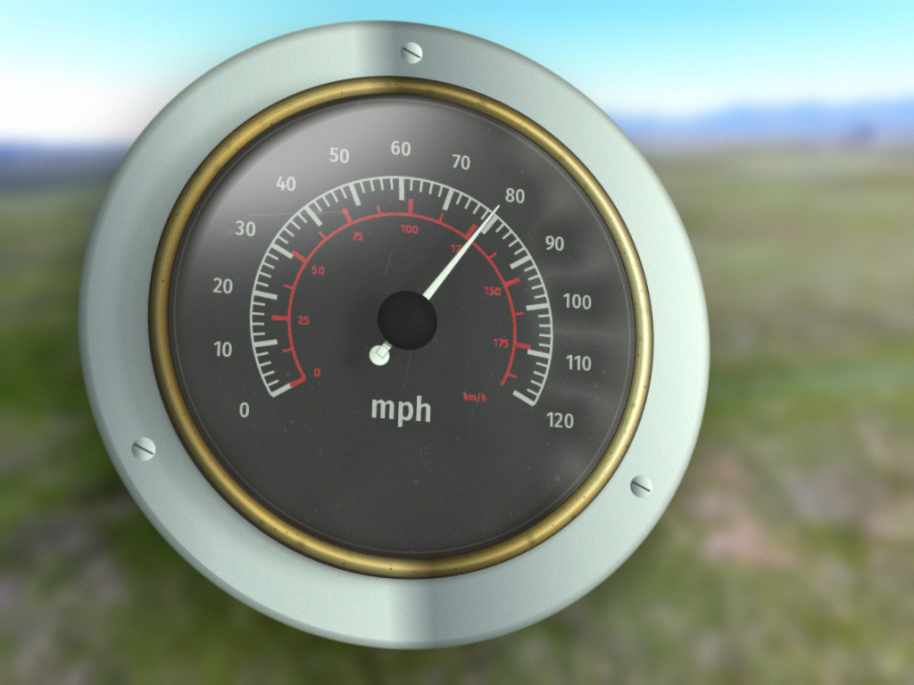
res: {"value": 79, "unit": "mph"}
